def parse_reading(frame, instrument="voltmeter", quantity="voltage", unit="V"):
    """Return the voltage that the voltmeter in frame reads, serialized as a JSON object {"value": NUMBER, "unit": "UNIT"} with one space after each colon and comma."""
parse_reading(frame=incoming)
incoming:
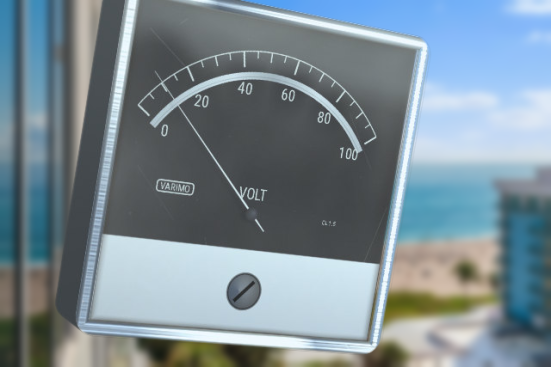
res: {"value": 10, "unit": "V"}
